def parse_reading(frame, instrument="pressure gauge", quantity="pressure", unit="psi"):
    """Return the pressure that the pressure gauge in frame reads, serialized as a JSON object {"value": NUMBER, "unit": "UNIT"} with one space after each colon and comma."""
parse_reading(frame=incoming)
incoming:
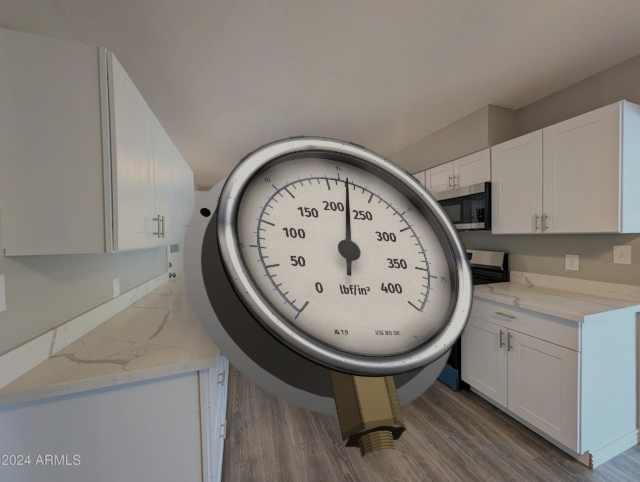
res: {"value": 220, "unit": "psi"}
